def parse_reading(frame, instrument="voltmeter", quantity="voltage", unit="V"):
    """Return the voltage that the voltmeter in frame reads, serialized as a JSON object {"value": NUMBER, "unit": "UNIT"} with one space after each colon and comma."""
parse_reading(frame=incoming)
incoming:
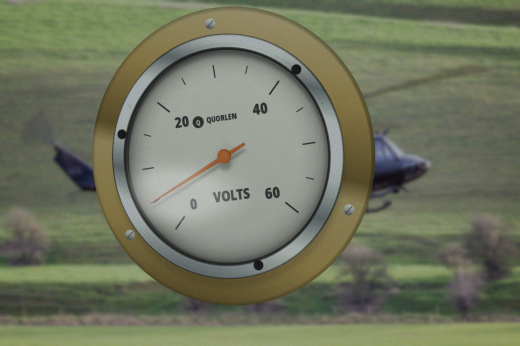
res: {"value": 5, "unit": "V"}
